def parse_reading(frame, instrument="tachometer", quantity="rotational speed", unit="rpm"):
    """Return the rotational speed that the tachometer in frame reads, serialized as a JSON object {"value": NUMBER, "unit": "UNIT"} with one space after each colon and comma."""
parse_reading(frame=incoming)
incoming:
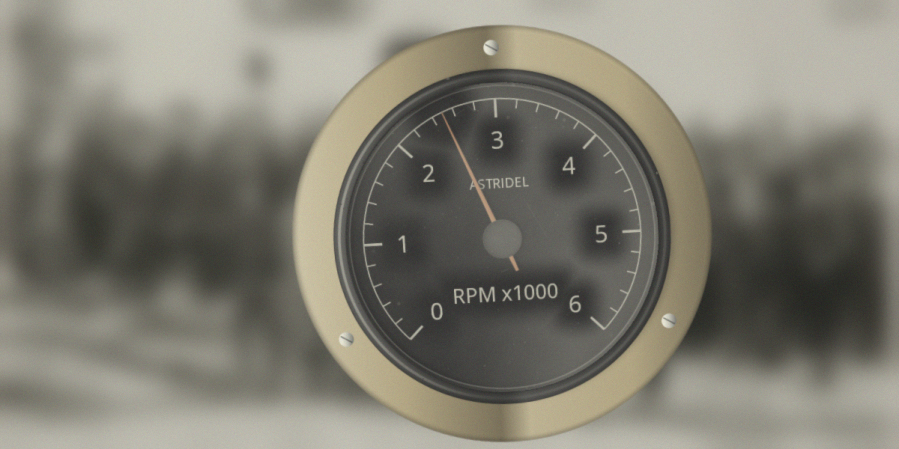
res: {"value": 2500, "unit": "rpm"}
